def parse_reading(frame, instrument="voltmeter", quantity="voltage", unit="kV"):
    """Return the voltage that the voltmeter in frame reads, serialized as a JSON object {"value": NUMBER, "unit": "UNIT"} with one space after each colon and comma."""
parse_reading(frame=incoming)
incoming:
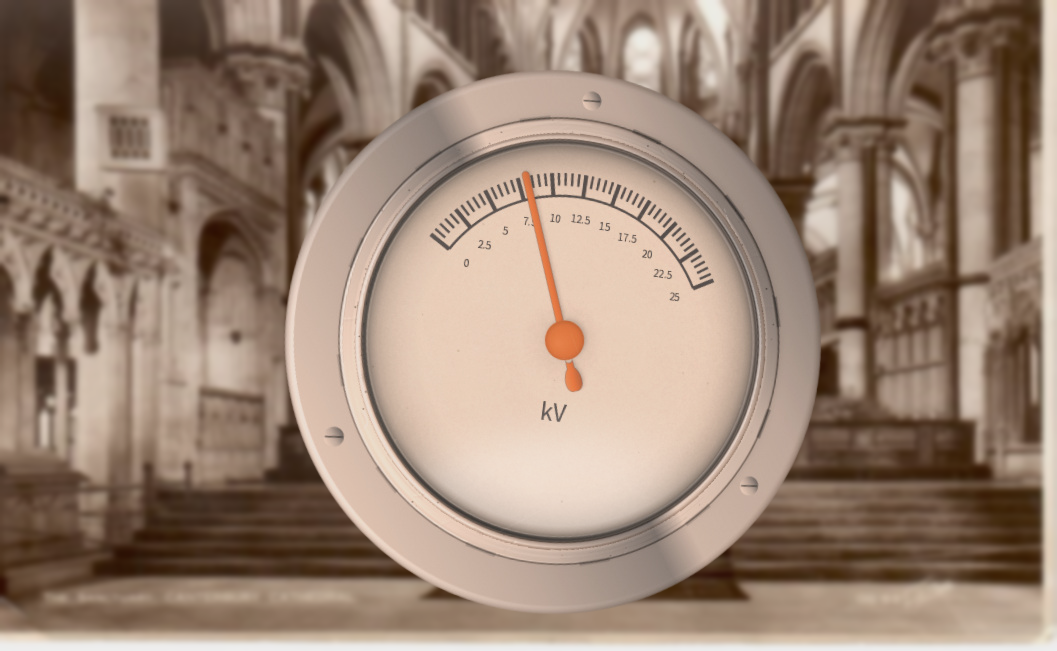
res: {"value": 8, "unit": "kV"}
